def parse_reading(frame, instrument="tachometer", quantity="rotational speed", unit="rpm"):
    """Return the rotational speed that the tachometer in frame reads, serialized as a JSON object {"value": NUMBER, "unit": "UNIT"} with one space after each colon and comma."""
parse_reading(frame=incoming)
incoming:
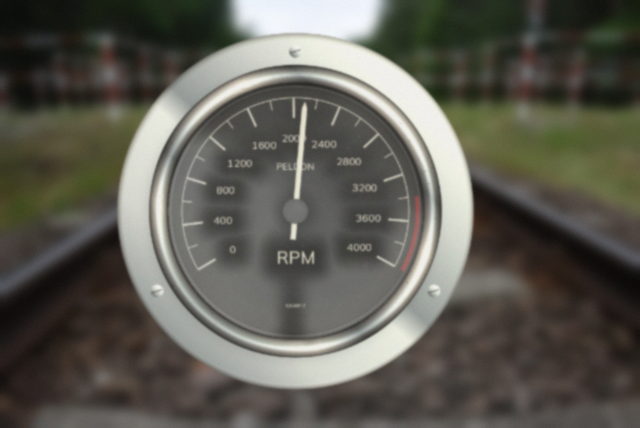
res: {"value": 2100, "unit": "rpm"}
